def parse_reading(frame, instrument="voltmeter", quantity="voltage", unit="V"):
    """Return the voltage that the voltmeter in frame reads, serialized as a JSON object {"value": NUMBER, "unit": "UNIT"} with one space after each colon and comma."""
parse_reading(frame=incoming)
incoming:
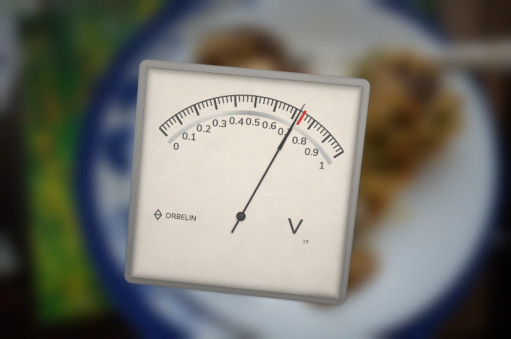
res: {"value": 0.72, "unit": "V"}
